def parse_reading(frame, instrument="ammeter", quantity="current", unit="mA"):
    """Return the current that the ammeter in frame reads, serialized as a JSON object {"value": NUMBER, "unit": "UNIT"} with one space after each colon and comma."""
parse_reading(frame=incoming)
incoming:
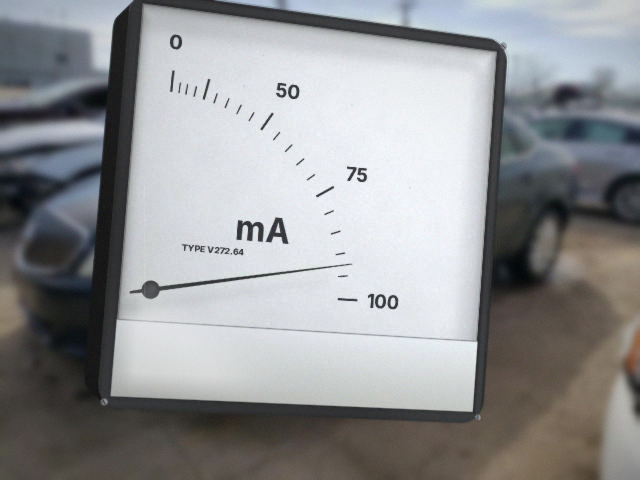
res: {"value": 92.5, "unit": "mA"}
